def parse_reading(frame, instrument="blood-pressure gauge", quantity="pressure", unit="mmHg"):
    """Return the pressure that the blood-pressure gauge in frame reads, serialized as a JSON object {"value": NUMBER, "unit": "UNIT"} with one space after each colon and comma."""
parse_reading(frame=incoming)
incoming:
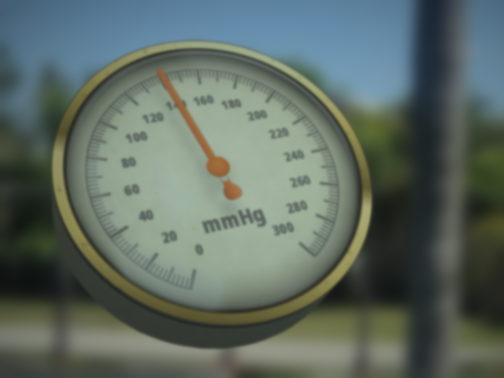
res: {"value": 140, "unit": "mmHg"}
